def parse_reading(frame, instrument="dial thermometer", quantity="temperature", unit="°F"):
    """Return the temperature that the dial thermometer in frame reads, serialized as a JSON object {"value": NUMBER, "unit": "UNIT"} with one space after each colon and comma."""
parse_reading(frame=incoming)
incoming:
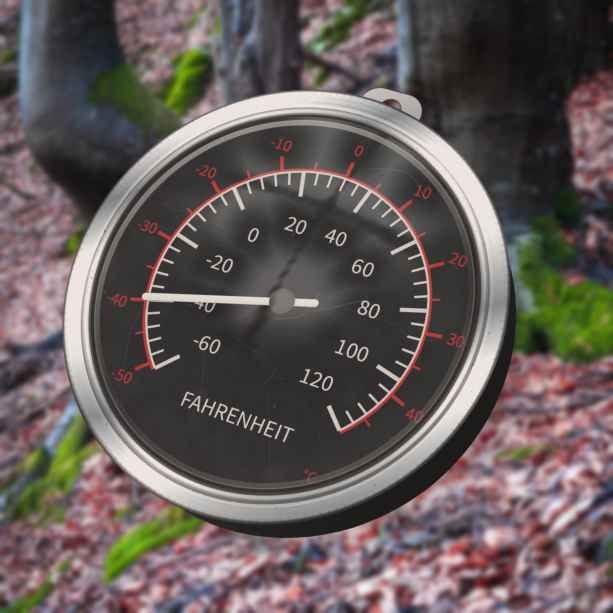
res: {"value": -40, "unit": "°F"}
